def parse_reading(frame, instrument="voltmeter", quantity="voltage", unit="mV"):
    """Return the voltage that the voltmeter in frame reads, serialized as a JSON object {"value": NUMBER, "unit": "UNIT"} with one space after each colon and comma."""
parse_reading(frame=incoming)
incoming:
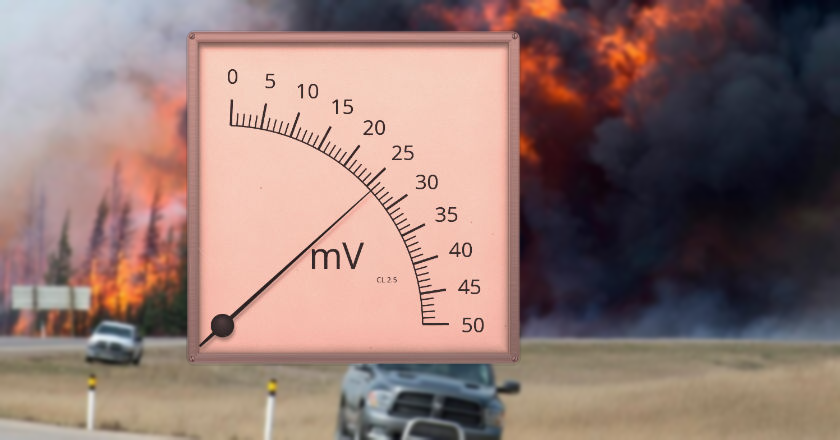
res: {"value": 26, "unit": "mV"}
